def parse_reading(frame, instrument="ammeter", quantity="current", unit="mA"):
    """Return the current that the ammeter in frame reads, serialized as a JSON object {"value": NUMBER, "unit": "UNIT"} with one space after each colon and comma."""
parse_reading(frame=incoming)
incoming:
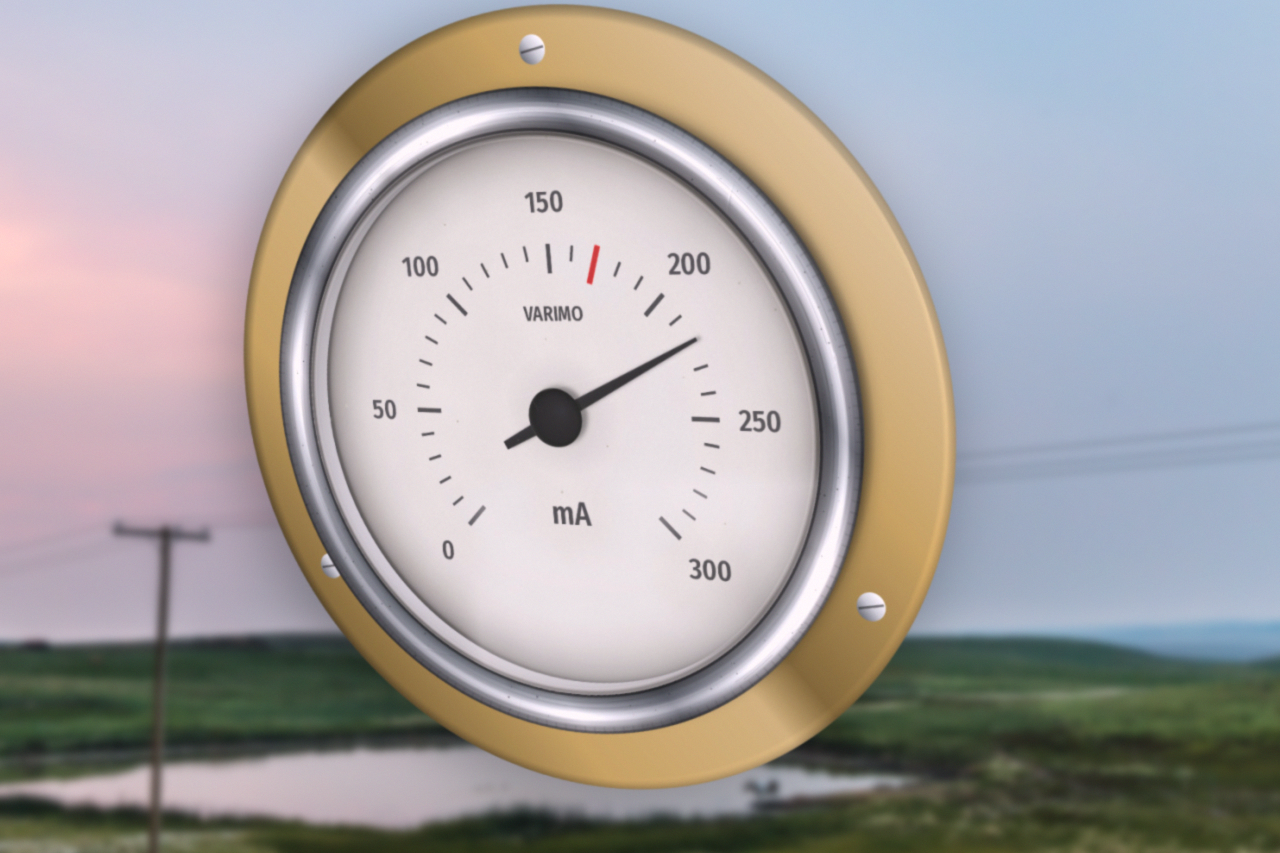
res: {"value": 220, "unit": "mA"}
